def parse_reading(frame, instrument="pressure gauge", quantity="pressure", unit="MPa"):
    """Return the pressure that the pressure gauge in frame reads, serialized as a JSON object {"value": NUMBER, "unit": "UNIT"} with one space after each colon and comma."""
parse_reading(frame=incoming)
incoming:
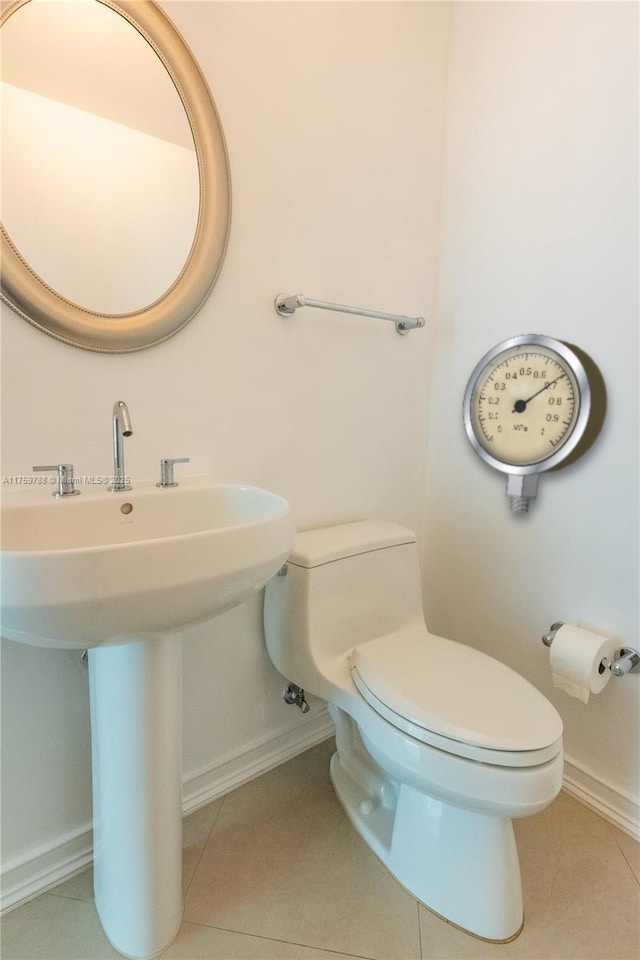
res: {"value": 0.7, "unit": "MPa"}
